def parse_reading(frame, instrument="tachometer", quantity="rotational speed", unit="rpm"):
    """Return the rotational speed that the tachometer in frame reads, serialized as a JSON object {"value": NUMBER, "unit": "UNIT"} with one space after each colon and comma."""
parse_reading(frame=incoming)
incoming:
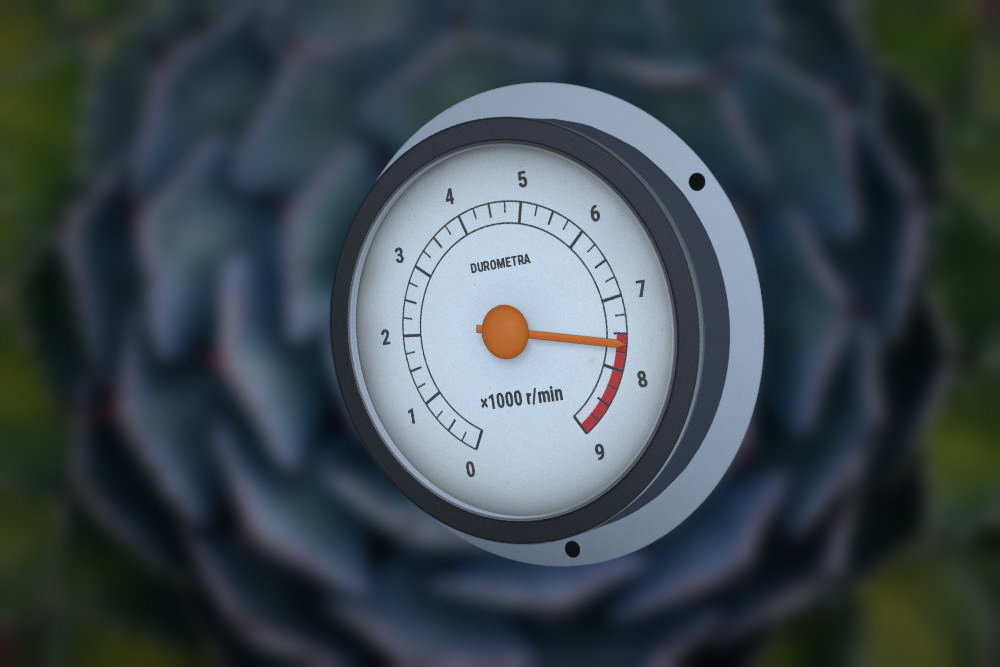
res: {"value": 7625, "unit": "rpm"}
